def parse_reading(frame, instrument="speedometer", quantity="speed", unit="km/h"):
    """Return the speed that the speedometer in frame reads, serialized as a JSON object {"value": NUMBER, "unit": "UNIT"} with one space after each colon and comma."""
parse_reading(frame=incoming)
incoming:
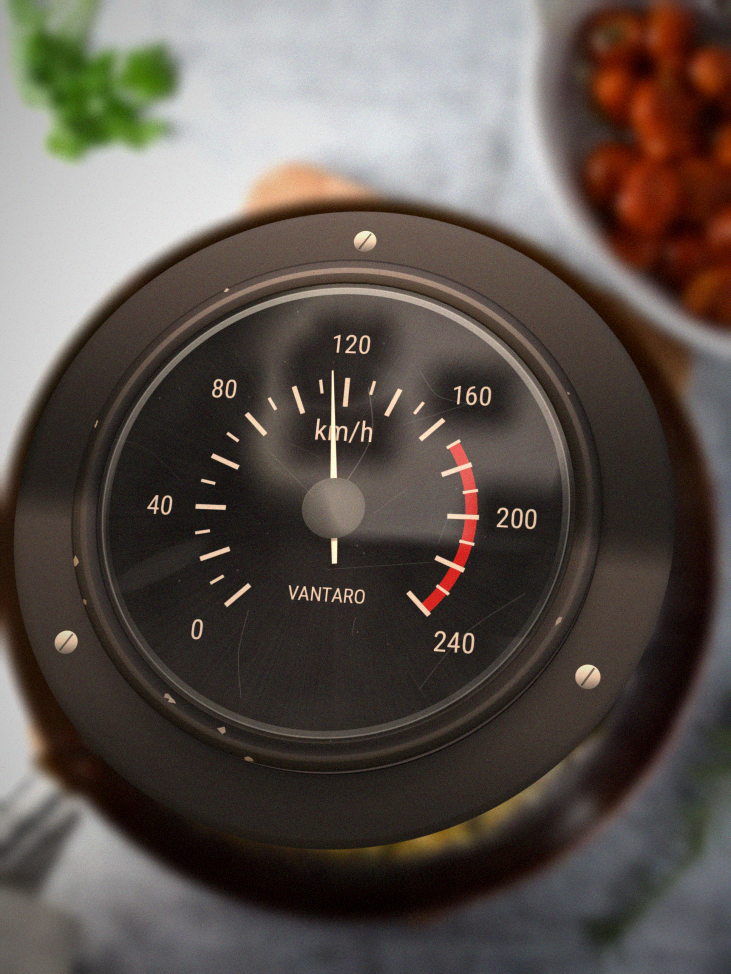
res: {"value": 115, "unit": "km/h"}
